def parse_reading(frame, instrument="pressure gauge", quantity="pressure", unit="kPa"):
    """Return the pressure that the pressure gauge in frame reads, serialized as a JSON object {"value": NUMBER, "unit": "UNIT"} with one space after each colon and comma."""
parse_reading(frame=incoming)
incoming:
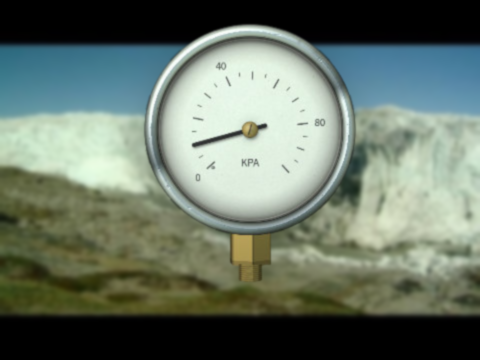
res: {"value": 10, "unit": "kPa"}
